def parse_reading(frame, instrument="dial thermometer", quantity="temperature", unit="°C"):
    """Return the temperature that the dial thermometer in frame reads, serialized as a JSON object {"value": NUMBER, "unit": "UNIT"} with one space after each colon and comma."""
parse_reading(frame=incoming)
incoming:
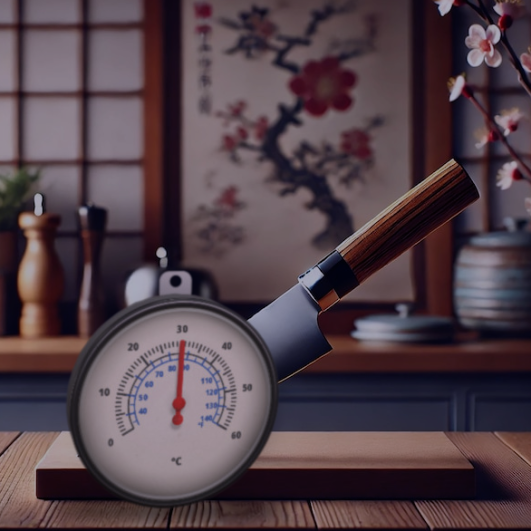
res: {"value": 30, "unit": "°C"}
